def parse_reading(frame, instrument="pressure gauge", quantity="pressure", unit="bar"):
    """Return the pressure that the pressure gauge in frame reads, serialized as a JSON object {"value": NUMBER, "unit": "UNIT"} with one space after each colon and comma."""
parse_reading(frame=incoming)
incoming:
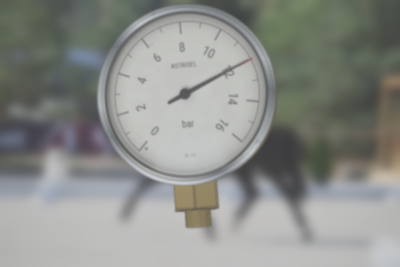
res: {"value": 12, "unit": "bar"}
